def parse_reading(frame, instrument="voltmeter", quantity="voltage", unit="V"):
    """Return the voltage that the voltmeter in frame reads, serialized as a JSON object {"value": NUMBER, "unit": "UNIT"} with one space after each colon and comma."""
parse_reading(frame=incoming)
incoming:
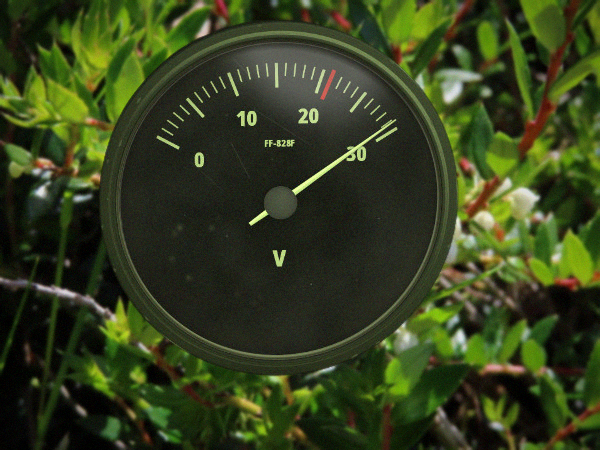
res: {"value": 29, "unit": "V"}
